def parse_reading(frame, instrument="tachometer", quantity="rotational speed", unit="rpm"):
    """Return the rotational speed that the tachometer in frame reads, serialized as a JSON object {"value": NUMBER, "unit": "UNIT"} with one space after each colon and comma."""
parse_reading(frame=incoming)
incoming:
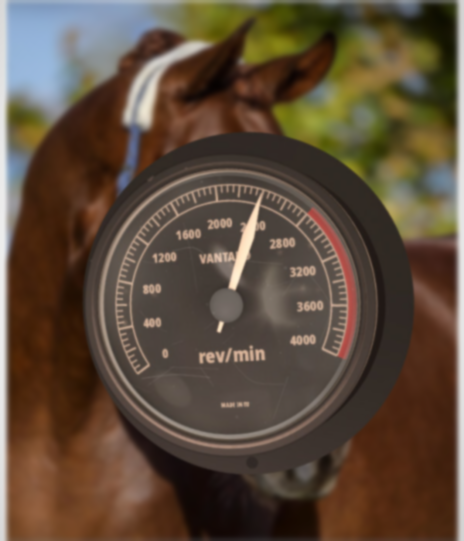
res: {"value": 2400, "unit": "rpm"}
